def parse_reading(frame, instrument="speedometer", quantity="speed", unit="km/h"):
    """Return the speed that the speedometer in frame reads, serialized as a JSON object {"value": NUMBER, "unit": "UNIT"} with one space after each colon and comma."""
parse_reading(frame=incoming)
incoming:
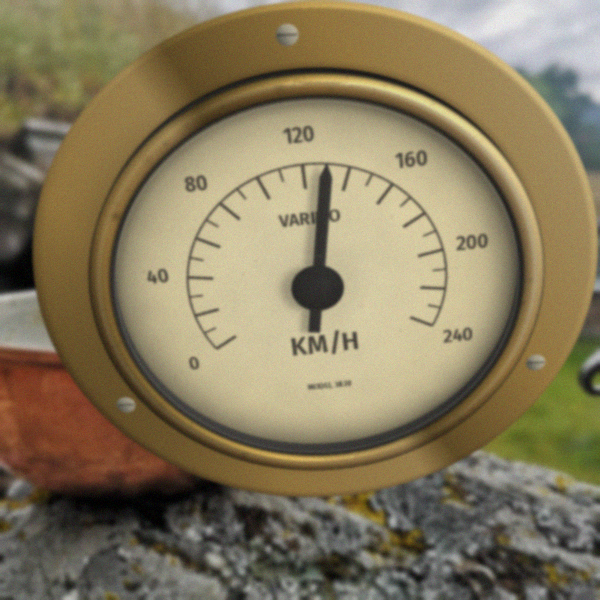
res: {"value": 130, "unit": "km/h"}
